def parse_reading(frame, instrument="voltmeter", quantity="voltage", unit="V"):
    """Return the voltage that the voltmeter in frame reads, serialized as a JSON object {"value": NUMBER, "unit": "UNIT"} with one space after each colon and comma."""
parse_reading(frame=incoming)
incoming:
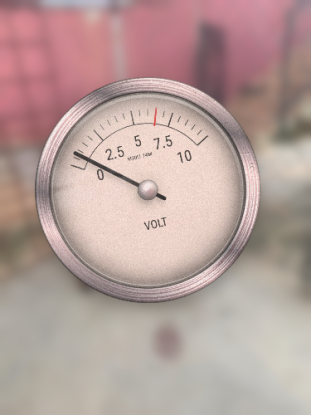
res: {"value": 0.75, "unit": "V"}
